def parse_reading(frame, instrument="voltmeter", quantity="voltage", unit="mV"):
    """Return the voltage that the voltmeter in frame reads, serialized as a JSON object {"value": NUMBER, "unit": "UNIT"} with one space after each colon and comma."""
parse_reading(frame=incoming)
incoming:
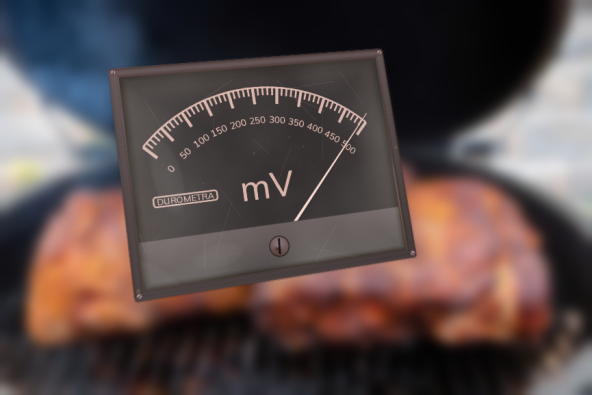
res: {"value": 490, "unit": "mV"}
